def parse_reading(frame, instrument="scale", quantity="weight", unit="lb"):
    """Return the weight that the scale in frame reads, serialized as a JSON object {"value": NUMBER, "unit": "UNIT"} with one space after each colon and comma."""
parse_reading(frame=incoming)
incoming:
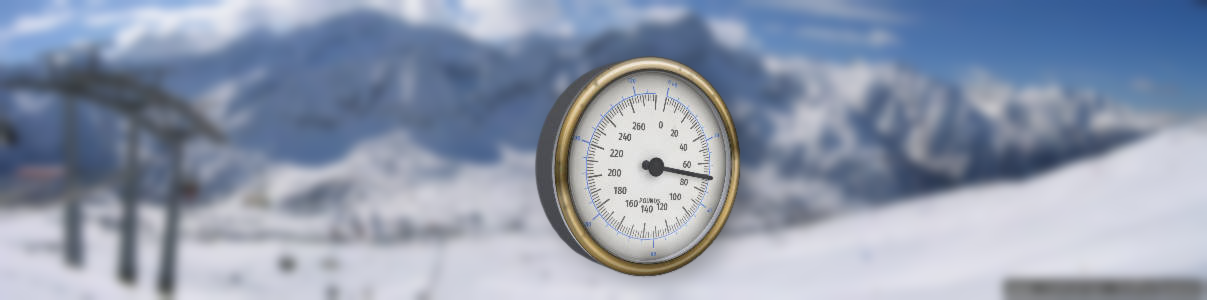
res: {"value": 70, "unit": "lb"}
